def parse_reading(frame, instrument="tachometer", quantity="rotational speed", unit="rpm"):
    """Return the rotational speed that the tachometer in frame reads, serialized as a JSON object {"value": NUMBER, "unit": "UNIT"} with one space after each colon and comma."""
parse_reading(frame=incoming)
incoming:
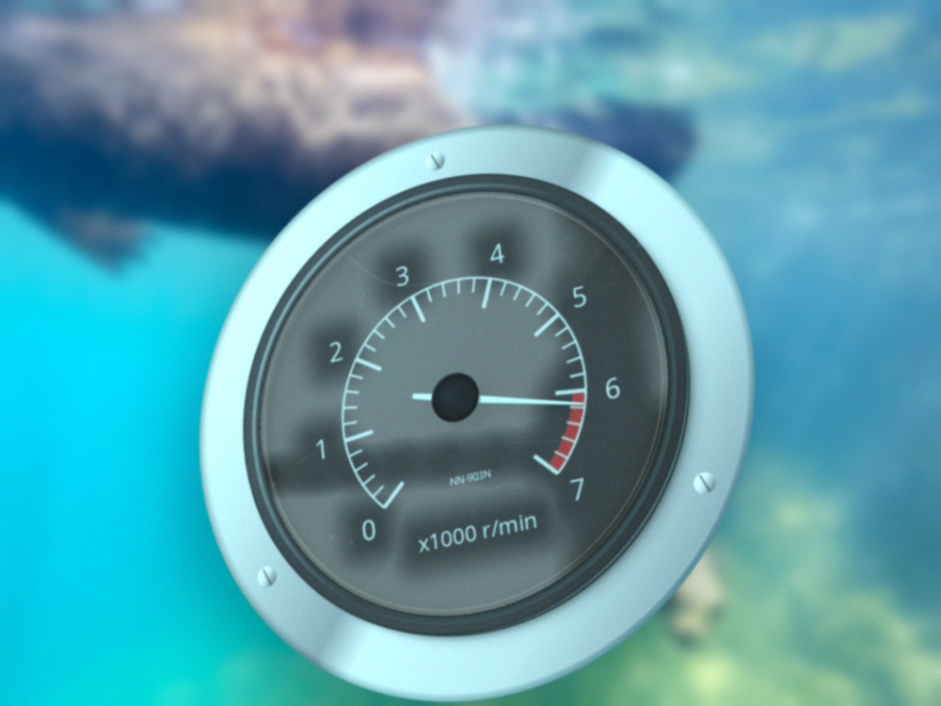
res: {"value": 6200, "unit": "rpm"}
